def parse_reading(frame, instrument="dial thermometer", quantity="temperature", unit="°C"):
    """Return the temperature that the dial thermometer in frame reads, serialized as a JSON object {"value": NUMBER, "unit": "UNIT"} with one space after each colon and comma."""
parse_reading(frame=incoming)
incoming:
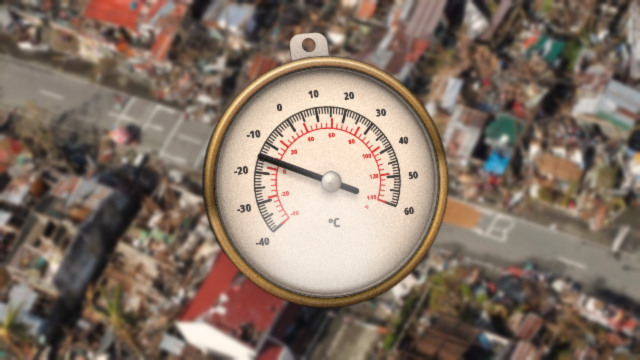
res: {"value": -15, "unit": "°C"}
